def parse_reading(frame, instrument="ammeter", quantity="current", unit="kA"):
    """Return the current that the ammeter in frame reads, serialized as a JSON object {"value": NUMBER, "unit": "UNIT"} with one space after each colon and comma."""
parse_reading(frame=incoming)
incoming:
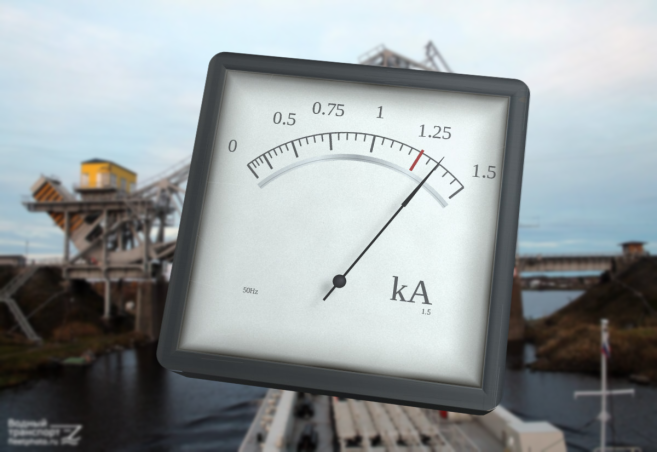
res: {"value": 1.35, "unit": "kA"}
